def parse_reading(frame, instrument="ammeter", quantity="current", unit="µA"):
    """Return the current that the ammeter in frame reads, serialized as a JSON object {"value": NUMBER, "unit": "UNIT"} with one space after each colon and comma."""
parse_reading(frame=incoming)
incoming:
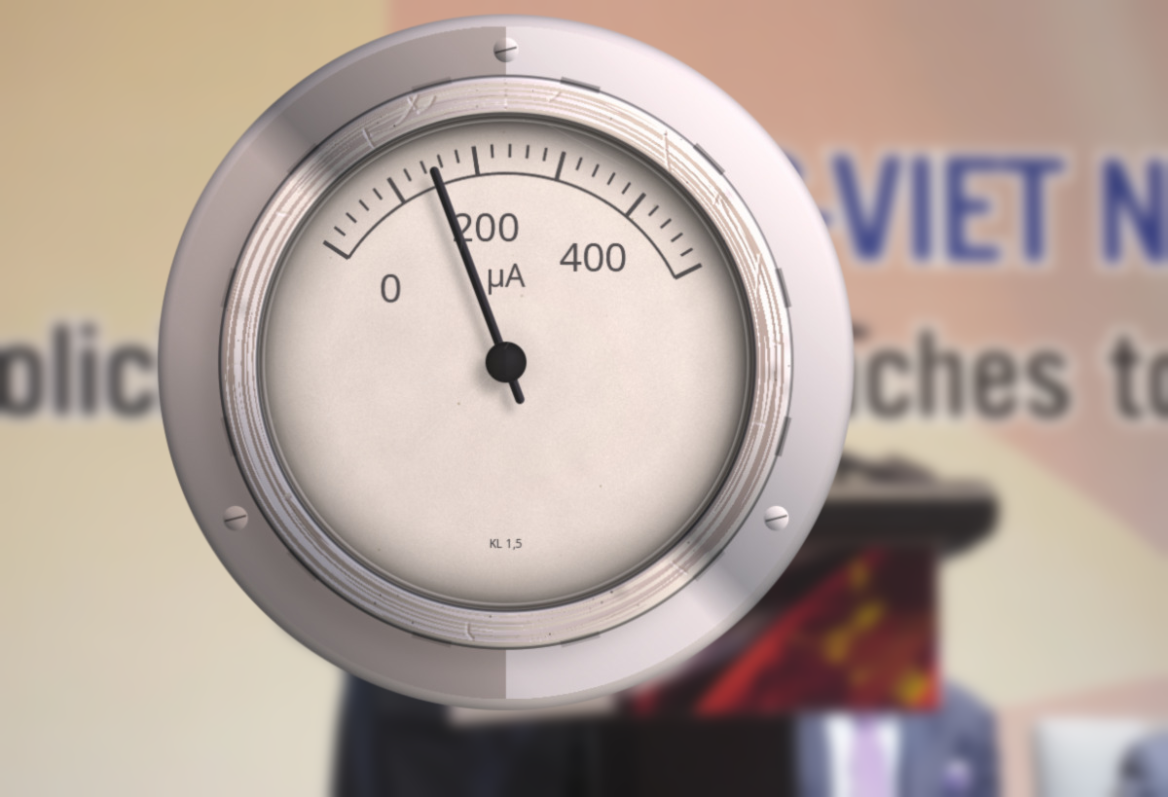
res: {"value": 150, "unit": "µA"}
